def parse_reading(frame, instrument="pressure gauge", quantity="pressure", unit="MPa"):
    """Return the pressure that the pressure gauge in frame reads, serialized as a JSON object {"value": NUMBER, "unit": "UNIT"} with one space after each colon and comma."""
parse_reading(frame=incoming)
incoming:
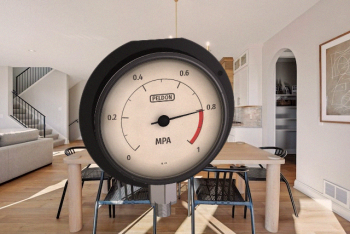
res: {"value": 0.8, "unit": "MPa"}
